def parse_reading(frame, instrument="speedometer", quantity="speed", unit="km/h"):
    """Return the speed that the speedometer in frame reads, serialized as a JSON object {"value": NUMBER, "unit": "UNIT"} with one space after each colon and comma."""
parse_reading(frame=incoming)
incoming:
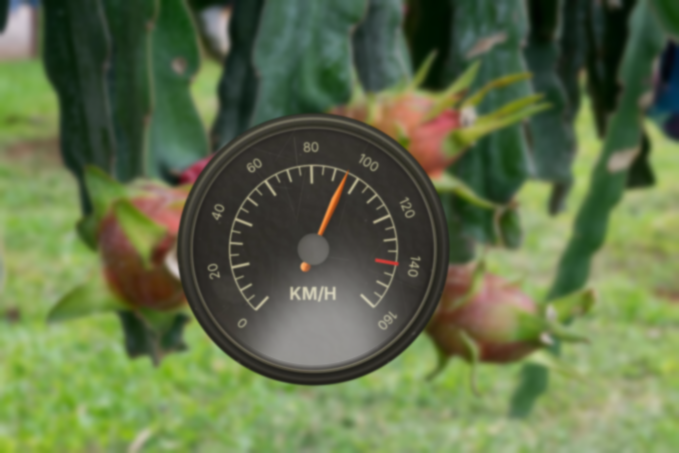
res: {"value": 95, "unit": "km/h"}
